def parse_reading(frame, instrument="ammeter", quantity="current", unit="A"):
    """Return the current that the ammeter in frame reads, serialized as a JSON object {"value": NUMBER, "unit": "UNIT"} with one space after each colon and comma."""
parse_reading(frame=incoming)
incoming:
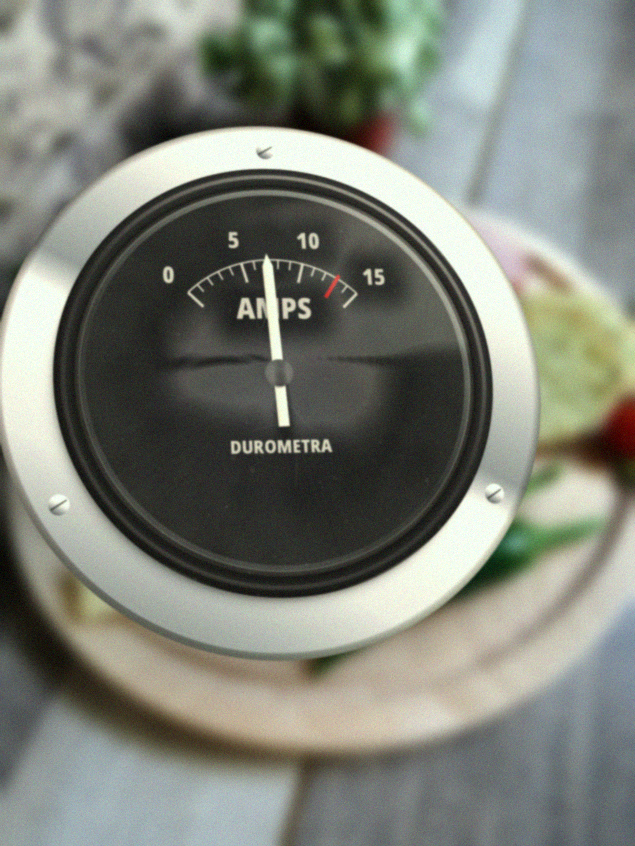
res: {"value": 7, "unit": "A"}
